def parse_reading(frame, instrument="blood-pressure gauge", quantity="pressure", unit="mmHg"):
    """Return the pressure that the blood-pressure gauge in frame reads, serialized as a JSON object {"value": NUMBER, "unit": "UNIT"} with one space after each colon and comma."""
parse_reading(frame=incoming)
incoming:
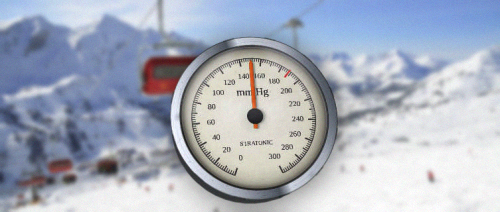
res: {"value": 150, "unit": "mmHg"}
